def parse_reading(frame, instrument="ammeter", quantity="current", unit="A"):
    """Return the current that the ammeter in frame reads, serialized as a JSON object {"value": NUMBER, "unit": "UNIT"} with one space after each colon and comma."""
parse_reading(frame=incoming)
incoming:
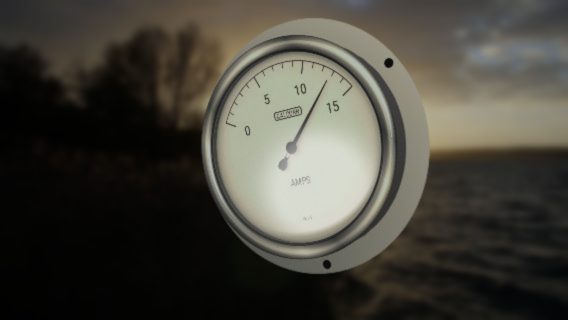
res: {"value": 13, "unit": "A"}
